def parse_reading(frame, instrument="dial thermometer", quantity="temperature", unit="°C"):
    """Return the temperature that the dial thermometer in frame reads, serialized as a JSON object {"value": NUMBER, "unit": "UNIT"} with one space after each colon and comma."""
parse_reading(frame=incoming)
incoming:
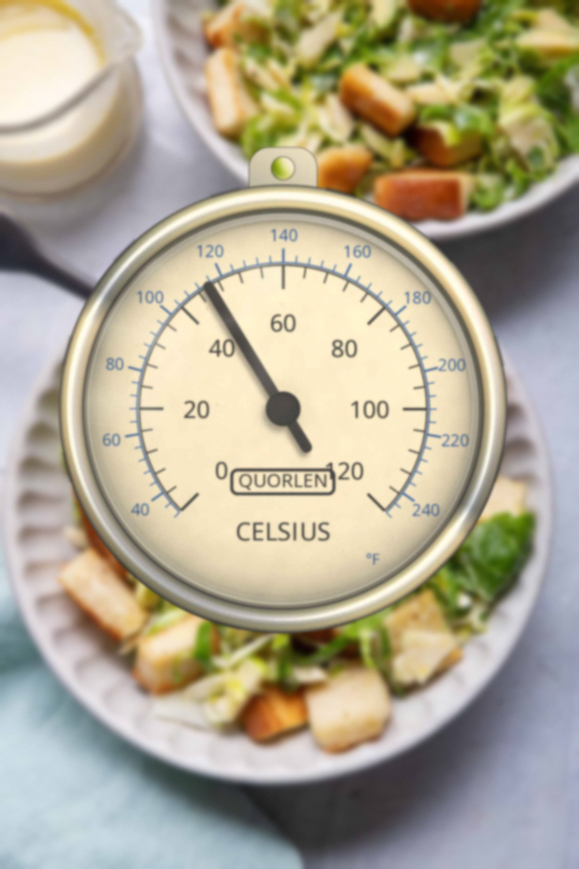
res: {"value": 46, "unit": "°C"}
